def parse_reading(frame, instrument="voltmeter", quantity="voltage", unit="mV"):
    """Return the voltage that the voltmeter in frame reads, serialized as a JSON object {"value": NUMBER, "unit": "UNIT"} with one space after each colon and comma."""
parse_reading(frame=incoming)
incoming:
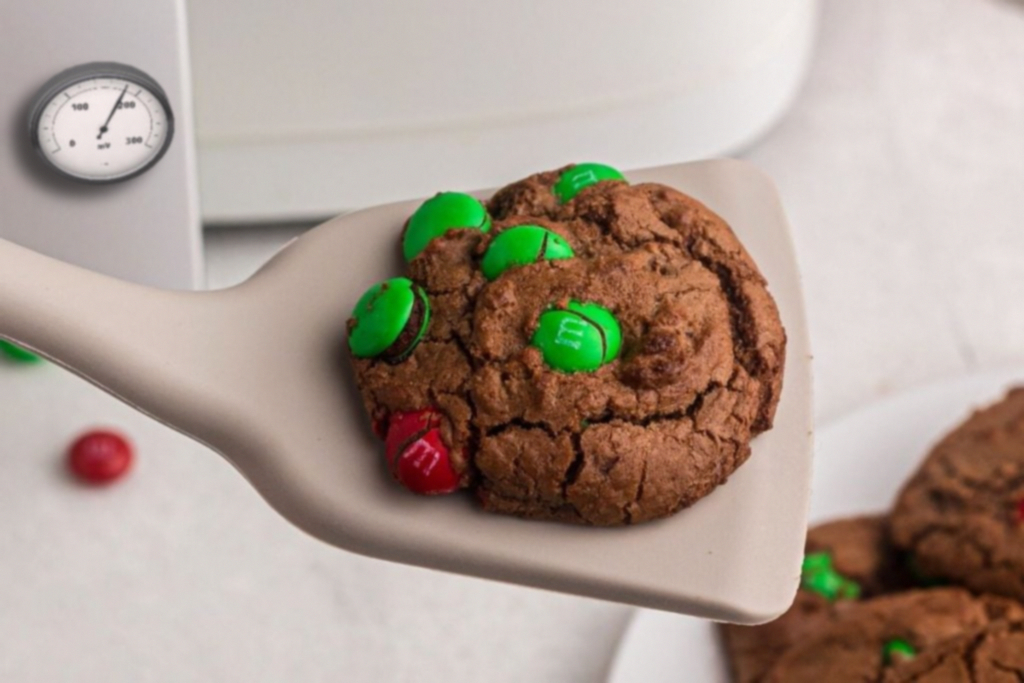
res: {"value": 180, "unit": "mV"}
